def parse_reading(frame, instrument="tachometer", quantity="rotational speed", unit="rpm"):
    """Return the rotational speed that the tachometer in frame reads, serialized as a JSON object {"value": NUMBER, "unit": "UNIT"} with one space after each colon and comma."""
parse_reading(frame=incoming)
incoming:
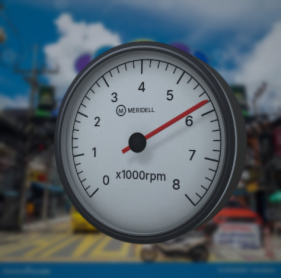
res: {"value": 5800, "unit": "rpm"}
